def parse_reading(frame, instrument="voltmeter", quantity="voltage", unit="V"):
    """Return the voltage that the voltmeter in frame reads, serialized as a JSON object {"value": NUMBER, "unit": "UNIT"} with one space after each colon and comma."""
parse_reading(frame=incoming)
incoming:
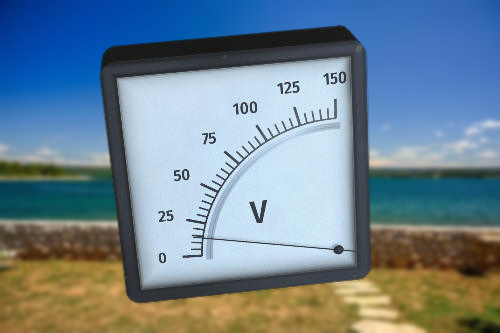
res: {"value": 15, "unit": "V"}
